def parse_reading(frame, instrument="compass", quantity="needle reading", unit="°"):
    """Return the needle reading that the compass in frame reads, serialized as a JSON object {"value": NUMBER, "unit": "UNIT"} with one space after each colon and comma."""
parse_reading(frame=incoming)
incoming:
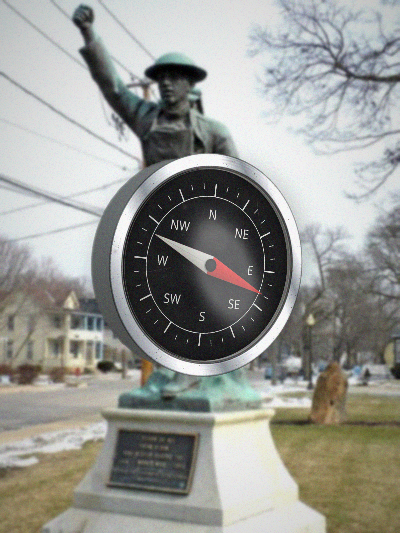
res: {"value": 110, "unit": "°"}
